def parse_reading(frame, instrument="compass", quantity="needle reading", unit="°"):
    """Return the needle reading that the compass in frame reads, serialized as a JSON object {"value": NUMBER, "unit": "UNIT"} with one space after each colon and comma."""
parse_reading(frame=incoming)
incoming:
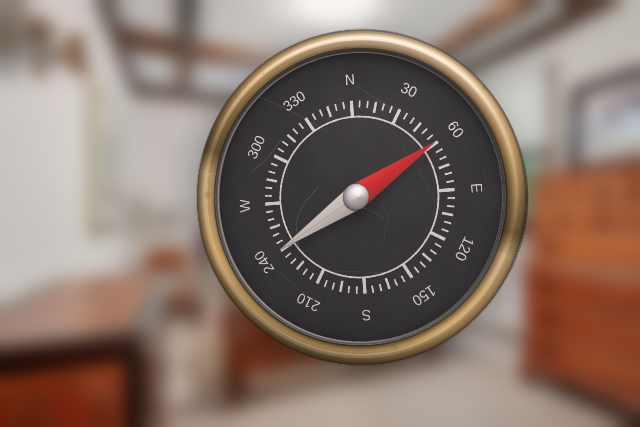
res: {"value": 60, "unit": "°"}
